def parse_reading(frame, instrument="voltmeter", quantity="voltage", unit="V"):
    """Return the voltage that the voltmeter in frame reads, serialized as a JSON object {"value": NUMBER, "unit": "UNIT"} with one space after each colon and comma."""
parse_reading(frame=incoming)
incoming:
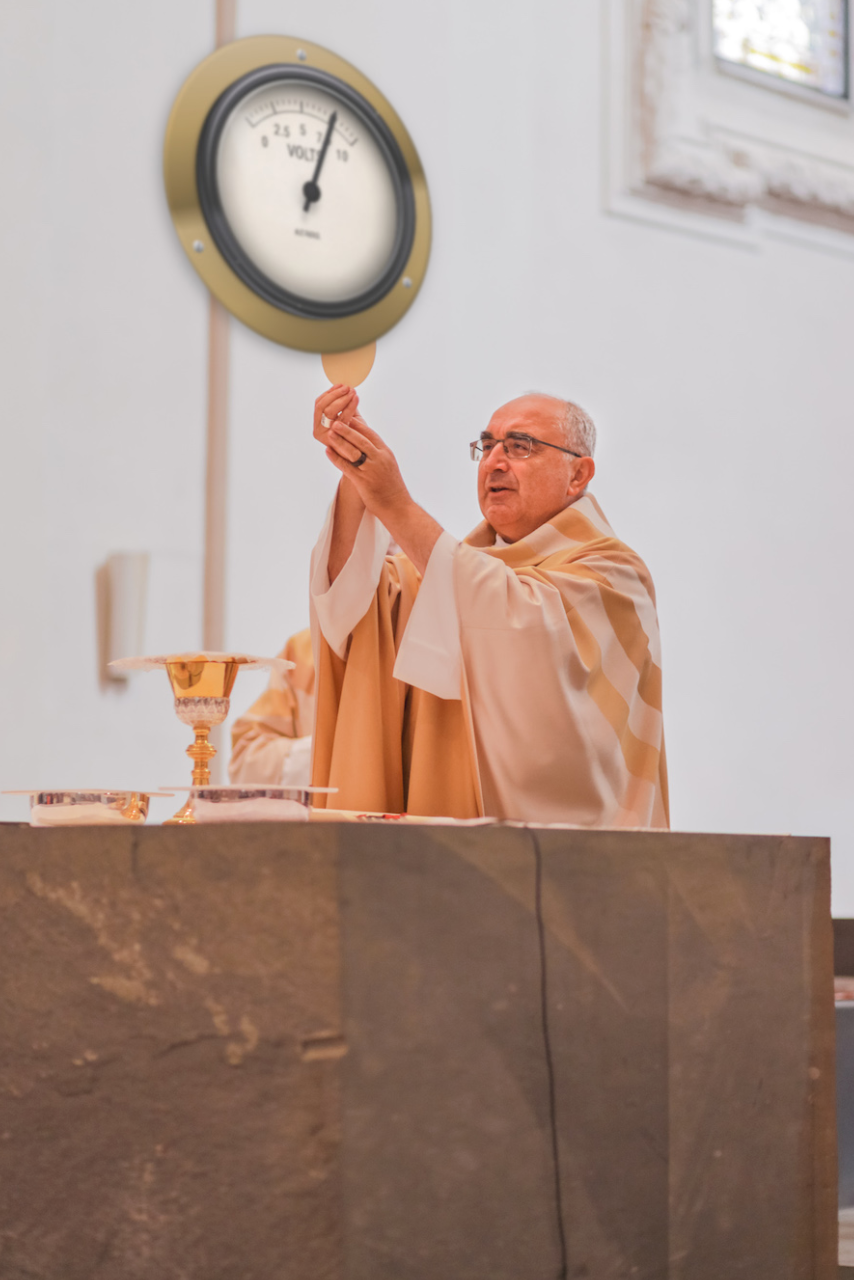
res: {"value": 7.5, "unit": "V"}
